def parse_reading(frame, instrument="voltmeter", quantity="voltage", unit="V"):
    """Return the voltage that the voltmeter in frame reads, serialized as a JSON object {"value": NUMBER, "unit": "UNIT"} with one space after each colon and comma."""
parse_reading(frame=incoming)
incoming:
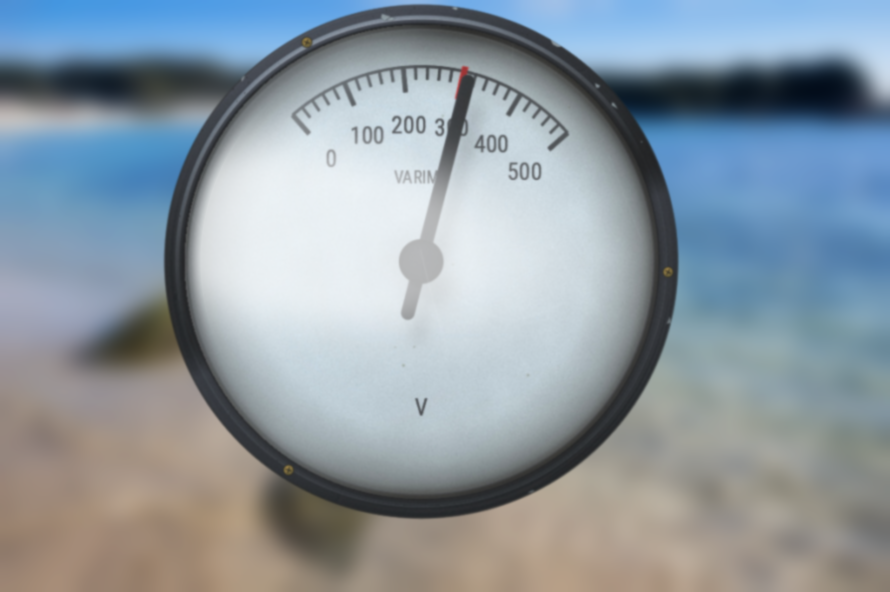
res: {"value": 310, "unit": "V"}
